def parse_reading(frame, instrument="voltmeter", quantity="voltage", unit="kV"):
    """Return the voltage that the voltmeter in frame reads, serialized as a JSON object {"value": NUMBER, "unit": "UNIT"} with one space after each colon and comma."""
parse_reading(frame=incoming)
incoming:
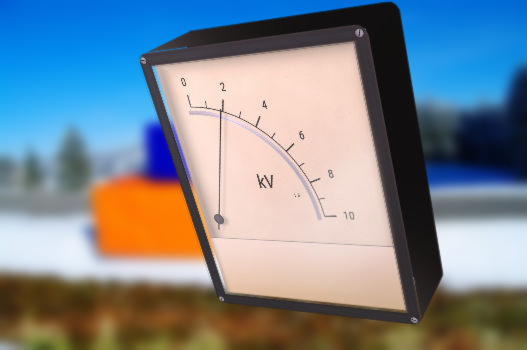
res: {"value": 2, "unit": "kV"}
